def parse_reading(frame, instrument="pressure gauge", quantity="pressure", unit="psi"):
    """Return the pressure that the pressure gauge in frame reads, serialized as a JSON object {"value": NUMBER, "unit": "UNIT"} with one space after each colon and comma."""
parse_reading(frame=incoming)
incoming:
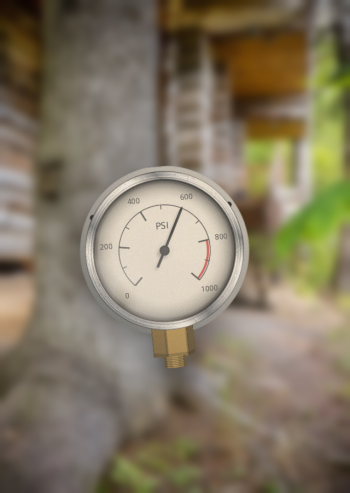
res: {"value": 600, "unit": "psi"}
